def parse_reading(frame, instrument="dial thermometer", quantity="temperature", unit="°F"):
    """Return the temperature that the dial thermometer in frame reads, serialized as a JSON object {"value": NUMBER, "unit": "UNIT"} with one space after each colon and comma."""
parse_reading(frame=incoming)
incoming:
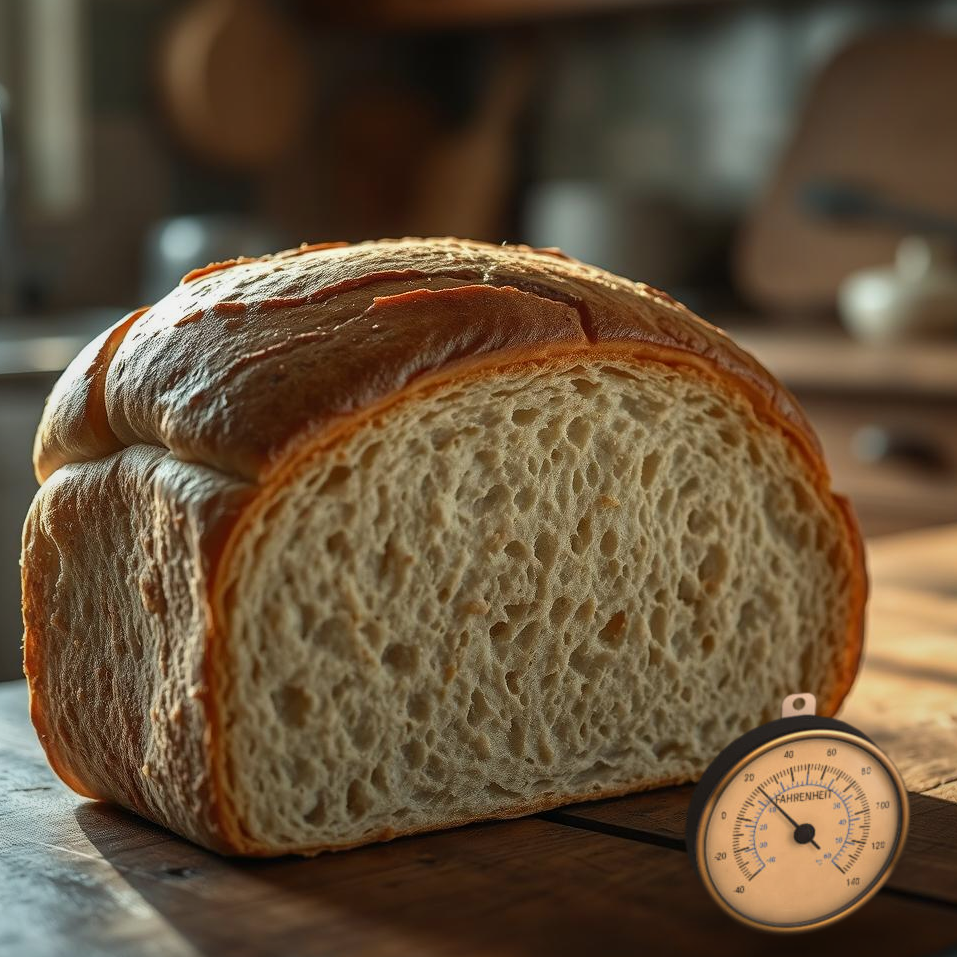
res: {"value": 20, "unit": "°F"}
